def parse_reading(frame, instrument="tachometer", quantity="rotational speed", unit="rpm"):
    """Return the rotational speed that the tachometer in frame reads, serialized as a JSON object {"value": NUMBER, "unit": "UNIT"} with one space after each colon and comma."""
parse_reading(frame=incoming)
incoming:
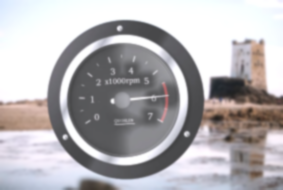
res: {"value": 6000, "unit": "rpm"}
